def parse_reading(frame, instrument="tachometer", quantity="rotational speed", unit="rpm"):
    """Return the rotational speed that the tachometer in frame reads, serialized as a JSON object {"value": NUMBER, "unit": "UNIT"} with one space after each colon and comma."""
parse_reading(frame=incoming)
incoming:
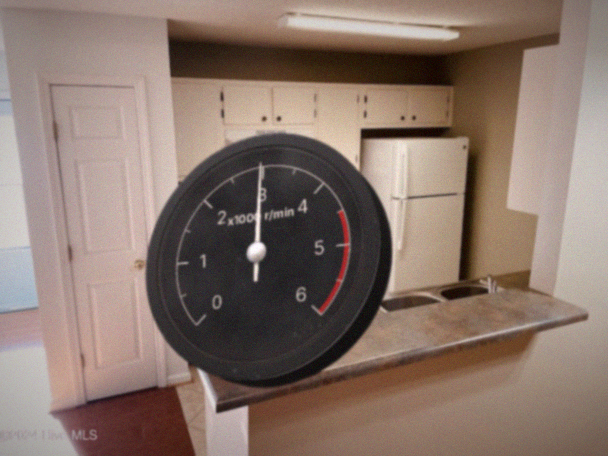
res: {"value": 3000, "unit": "rpm"}
